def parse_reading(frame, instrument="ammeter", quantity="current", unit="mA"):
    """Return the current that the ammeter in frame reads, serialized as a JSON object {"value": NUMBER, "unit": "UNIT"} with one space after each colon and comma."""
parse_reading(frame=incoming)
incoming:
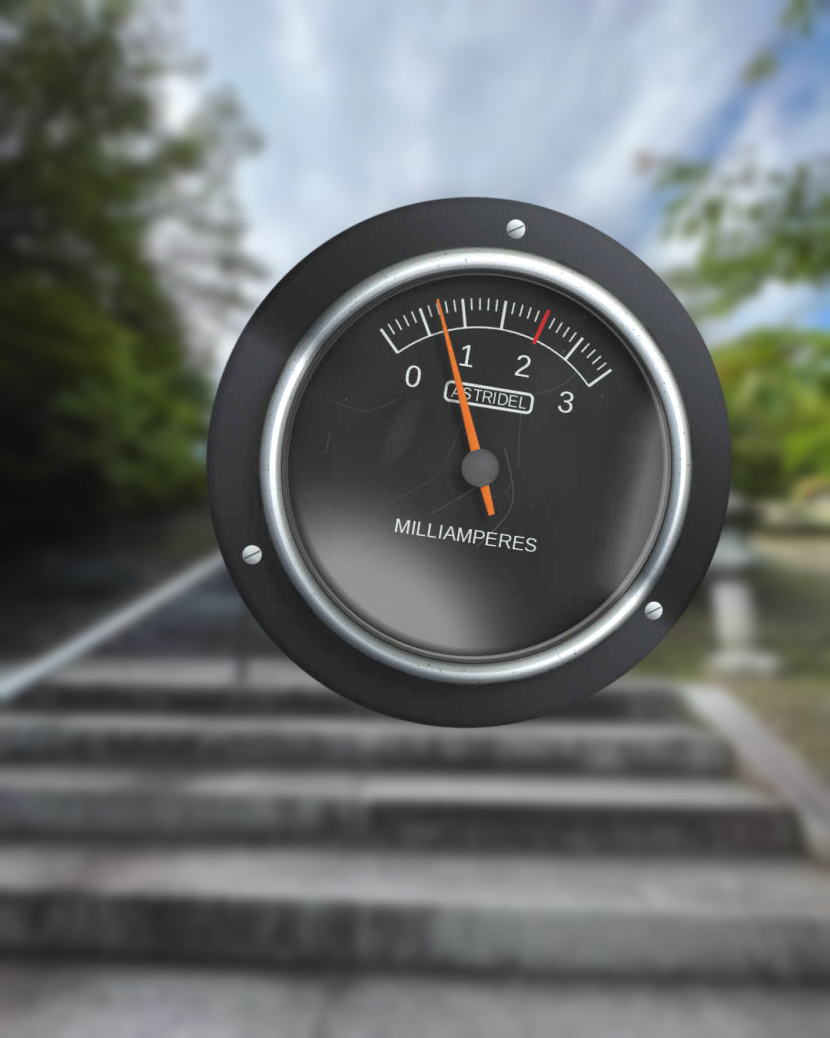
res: {"value": 0.7, "unit": "mA"}
